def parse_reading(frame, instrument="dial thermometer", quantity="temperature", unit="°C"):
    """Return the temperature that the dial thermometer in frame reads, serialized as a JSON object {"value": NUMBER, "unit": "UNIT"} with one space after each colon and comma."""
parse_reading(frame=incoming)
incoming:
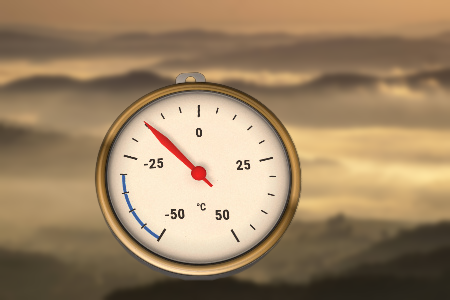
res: {"value": -15, "unit": "°C"}
